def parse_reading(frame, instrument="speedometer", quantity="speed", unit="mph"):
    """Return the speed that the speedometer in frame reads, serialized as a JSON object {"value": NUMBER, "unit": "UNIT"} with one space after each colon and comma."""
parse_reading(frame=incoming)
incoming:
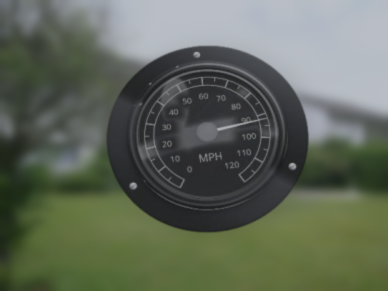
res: {"value": 92.5, "unit": "mph"}
